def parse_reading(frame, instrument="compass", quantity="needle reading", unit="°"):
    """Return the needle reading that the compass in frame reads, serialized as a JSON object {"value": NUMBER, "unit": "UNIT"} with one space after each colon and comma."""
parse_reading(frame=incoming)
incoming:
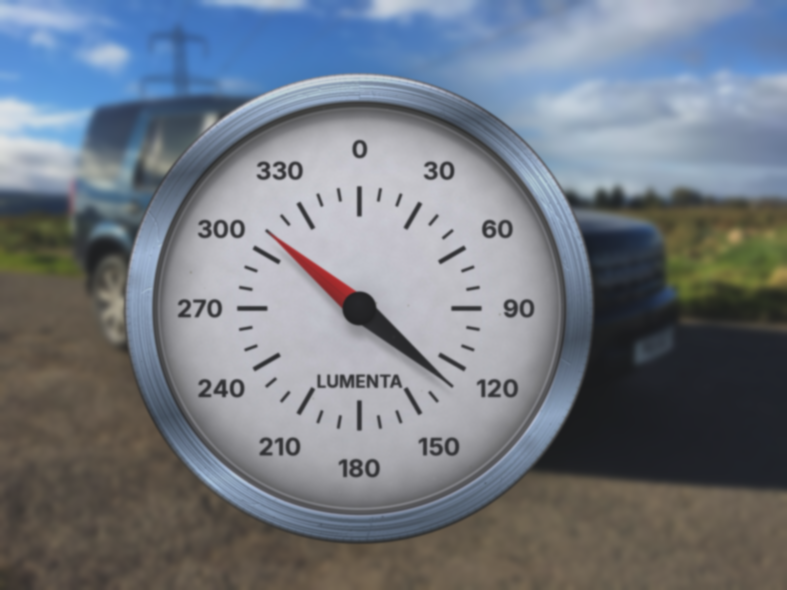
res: {"value": 310, "unit": "°"}
